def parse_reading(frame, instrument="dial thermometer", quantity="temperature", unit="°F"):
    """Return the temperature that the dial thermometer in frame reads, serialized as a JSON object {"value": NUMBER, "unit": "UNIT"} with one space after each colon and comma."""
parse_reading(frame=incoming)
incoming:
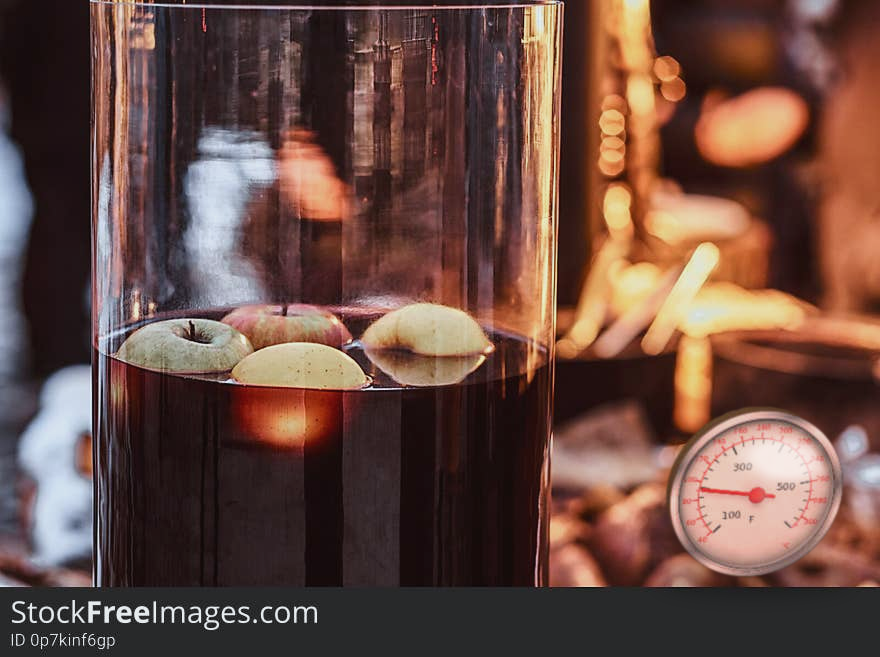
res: {"value": 200, "unit": "°F"}
